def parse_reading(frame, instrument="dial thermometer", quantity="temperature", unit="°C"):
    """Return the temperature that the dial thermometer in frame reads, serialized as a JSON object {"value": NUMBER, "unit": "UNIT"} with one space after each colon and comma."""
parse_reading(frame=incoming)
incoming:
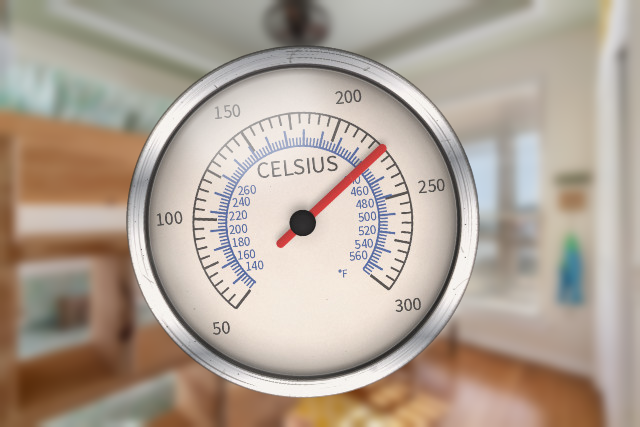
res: {"value": 225, "unit": "°C"}
